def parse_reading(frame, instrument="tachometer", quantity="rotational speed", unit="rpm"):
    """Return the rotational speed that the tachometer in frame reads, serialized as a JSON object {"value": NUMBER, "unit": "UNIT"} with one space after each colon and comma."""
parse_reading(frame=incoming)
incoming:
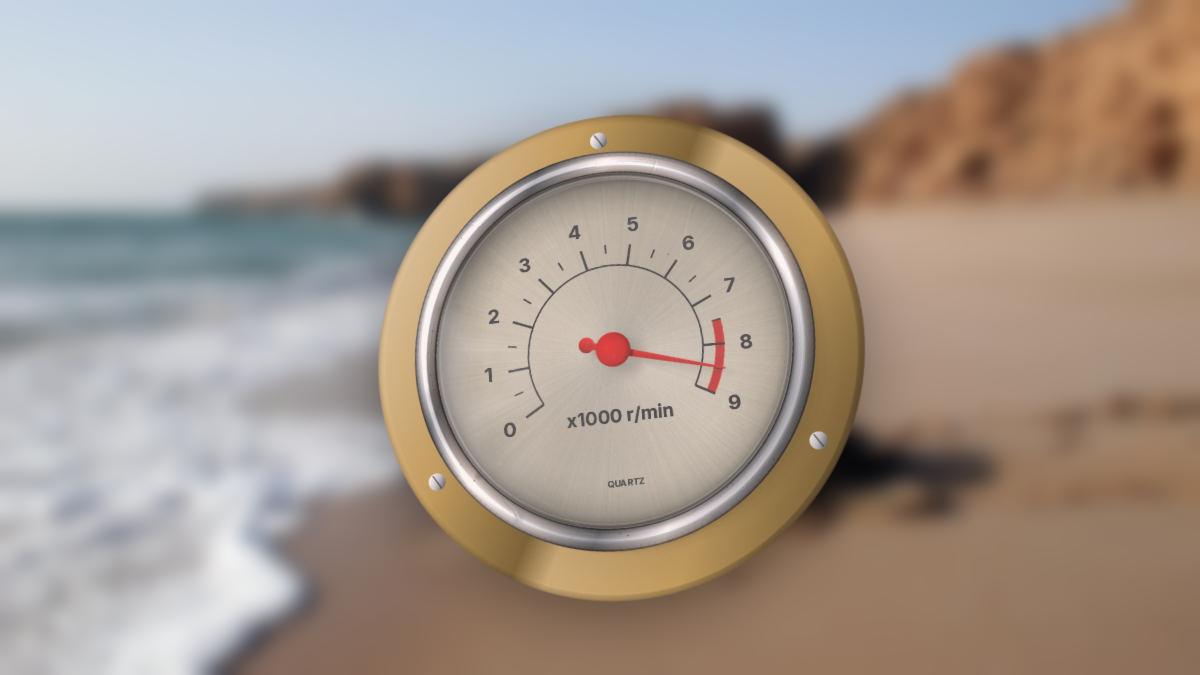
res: {"value": 8500, "unit": "rpm"}
